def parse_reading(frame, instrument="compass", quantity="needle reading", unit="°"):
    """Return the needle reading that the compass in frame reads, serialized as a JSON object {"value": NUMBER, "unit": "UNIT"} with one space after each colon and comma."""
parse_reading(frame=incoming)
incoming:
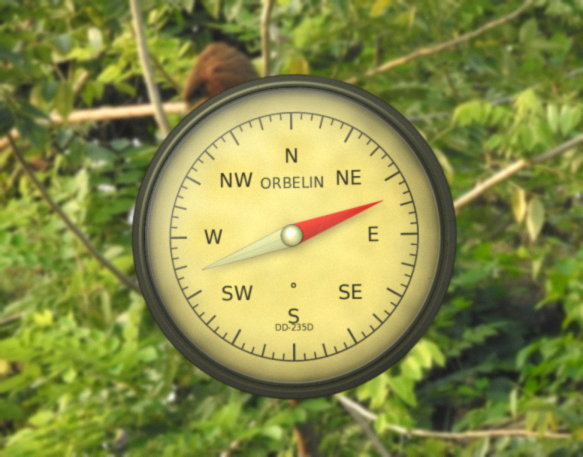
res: {"value": 70, "unit": "°"}
